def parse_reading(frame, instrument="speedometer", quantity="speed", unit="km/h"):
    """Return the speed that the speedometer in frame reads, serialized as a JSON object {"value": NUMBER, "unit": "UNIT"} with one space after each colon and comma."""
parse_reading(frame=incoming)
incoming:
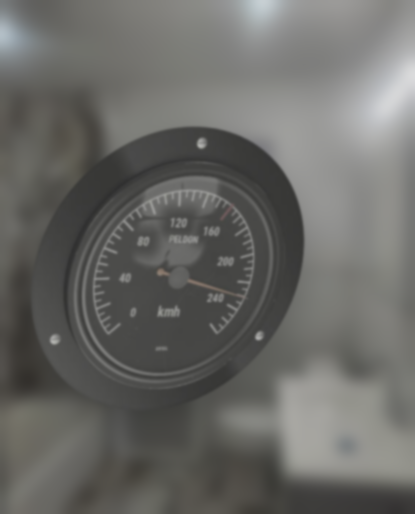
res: {"value": 230, "unit": "km/h"}
